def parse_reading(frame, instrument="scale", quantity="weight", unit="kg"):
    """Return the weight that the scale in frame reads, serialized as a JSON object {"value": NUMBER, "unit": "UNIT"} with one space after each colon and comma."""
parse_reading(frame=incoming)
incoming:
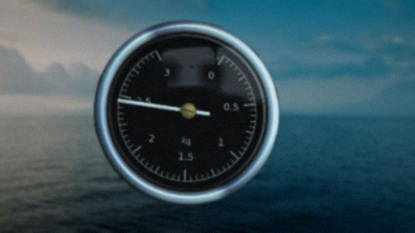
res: {"value": 2.45, "unit": "kg"}
